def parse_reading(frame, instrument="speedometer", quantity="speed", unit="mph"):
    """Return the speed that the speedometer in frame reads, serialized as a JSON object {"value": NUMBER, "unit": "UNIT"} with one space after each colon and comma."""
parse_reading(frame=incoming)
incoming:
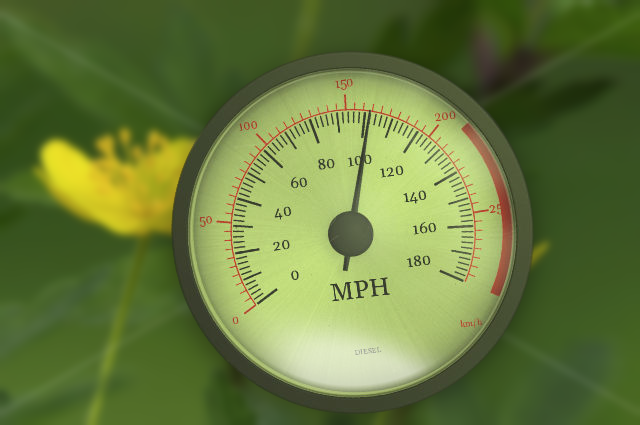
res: {"value": 102, "unit": "mph"}
